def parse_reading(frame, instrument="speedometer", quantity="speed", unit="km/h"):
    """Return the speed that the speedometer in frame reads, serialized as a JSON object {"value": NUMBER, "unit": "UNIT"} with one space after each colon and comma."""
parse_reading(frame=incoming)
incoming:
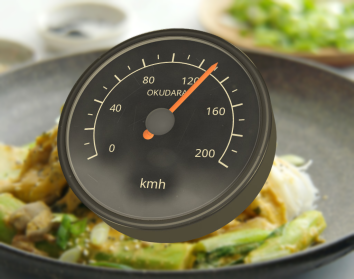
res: {"value": 130, "unit": "km/h"}
